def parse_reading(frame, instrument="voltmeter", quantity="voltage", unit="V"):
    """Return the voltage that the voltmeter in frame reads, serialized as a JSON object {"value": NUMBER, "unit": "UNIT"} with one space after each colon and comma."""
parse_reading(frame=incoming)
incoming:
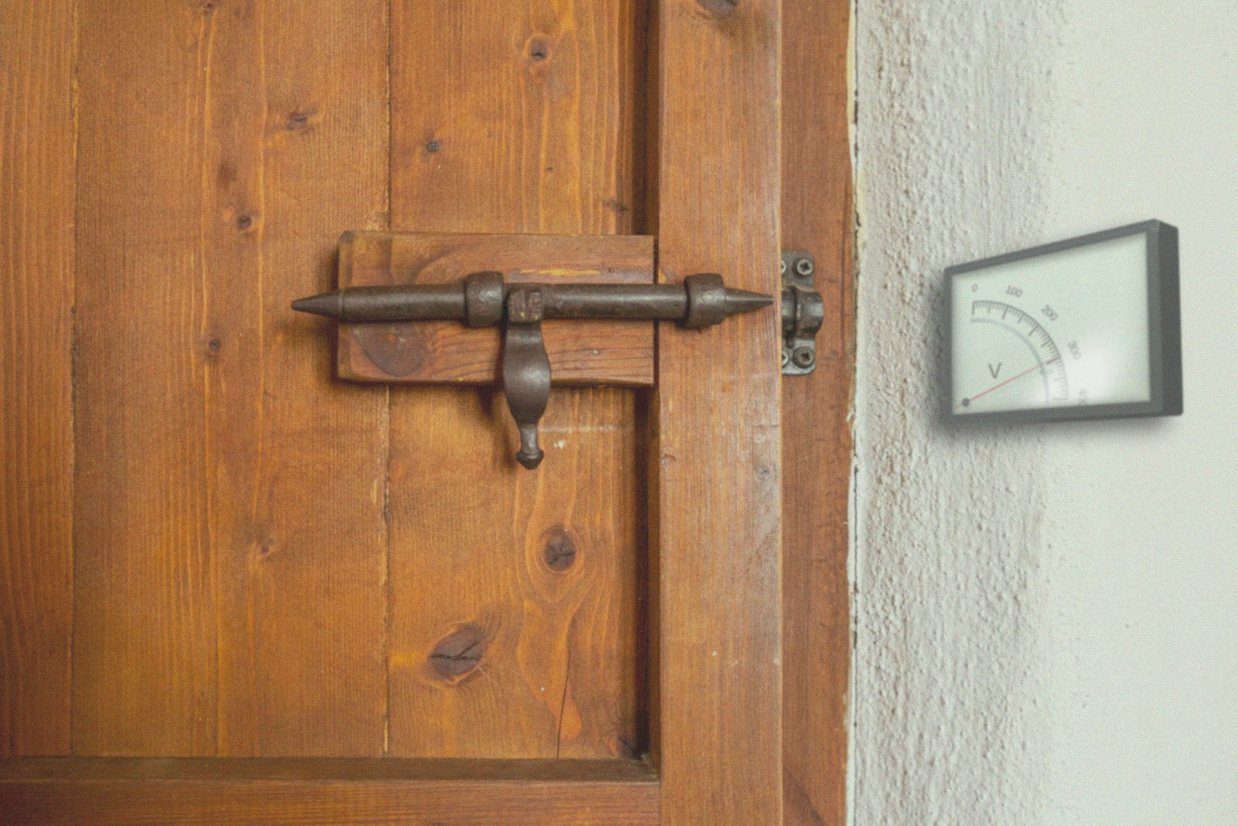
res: {"value": 300, "unit": "V"}
